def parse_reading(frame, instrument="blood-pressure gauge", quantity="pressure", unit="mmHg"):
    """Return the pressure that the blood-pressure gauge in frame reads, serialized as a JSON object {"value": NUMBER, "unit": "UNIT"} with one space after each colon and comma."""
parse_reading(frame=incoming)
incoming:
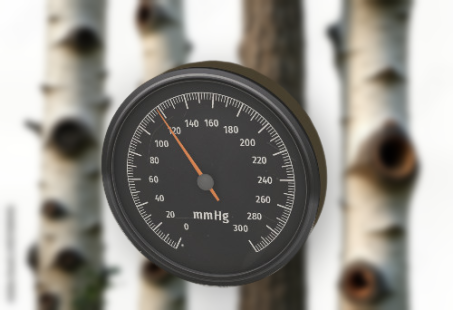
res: {"value": 120, "unit": "mmHg"}
